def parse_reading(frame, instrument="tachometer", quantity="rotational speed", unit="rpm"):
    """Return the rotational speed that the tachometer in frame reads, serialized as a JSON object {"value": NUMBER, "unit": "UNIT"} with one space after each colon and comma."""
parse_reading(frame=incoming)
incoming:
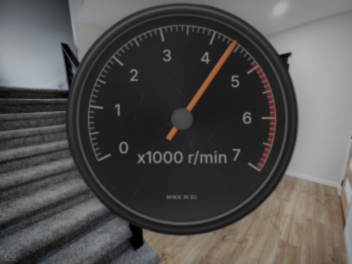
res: {"value": 4400, "unit": "rpm"}
